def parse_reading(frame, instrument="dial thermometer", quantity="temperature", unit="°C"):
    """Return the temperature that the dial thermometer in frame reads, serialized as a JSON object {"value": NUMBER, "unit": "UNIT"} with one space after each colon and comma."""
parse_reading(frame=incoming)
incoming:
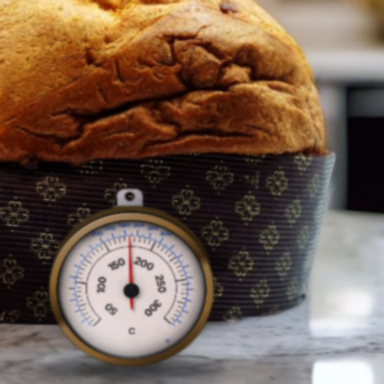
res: {"value": 175, "unit": "°C"}
